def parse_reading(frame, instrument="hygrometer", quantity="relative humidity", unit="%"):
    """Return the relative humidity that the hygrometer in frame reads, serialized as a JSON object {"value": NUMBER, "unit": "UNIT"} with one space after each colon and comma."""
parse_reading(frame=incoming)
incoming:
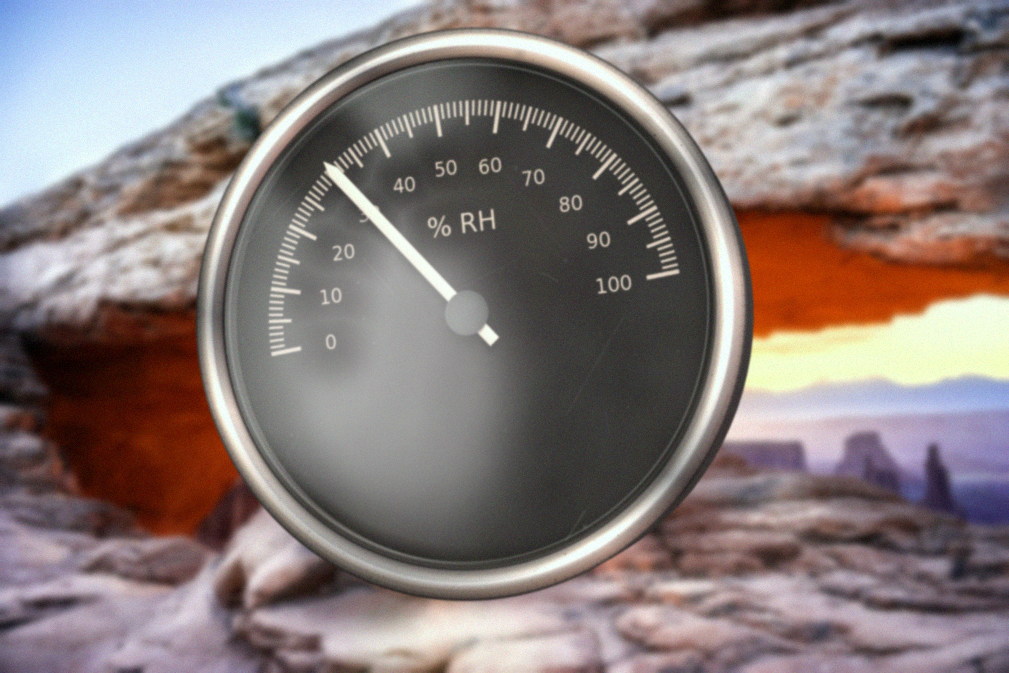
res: {"value": 31, "unit": "%"}
